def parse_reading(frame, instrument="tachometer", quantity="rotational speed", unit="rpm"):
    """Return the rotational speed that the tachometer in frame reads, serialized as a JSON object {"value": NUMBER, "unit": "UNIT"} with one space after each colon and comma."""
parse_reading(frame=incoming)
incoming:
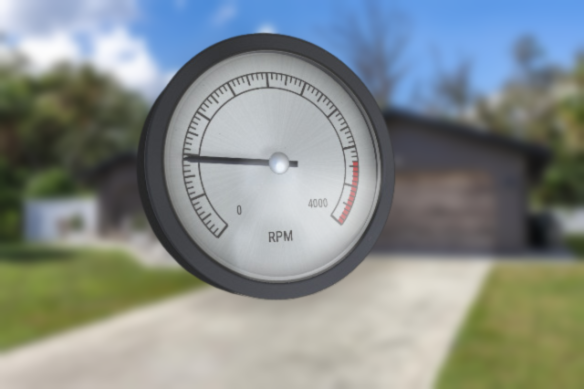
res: {"value": 750, "unit": "rpm"}
